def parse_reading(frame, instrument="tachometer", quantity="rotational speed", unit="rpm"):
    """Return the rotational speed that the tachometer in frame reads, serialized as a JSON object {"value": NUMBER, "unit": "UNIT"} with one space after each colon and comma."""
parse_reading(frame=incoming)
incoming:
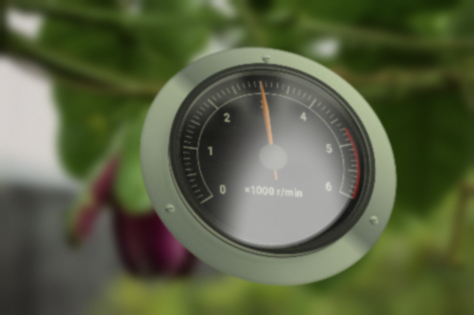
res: {"value": 3000, "unit": "rpm"}
